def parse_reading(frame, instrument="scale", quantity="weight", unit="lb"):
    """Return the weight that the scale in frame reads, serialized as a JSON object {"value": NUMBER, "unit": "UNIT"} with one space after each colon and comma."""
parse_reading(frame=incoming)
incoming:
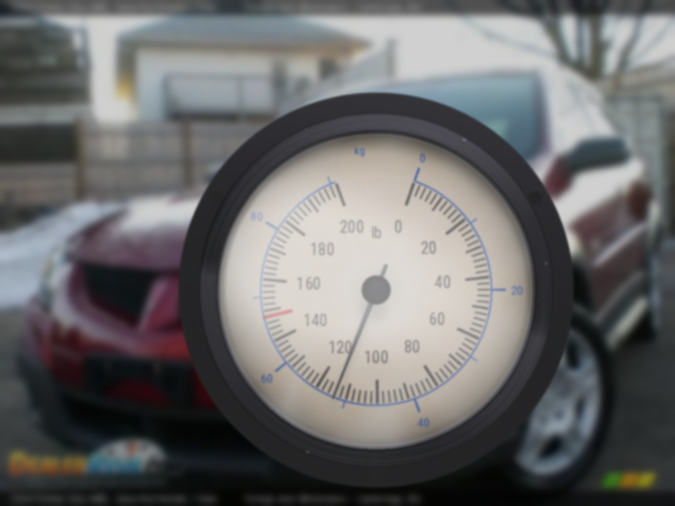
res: {"value": 114, "unit": "lb"}
